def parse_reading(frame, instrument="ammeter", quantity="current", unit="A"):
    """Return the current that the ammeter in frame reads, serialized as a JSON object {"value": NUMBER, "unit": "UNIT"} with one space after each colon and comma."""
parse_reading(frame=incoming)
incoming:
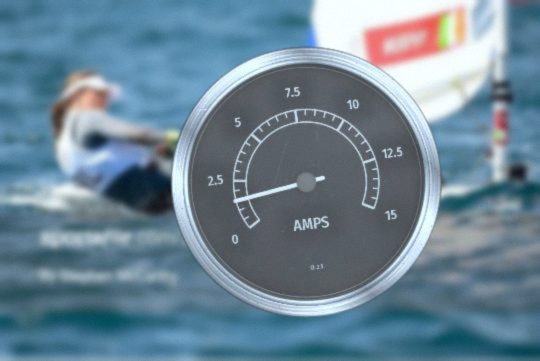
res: {"value": 1.5, "unit": "A"}
